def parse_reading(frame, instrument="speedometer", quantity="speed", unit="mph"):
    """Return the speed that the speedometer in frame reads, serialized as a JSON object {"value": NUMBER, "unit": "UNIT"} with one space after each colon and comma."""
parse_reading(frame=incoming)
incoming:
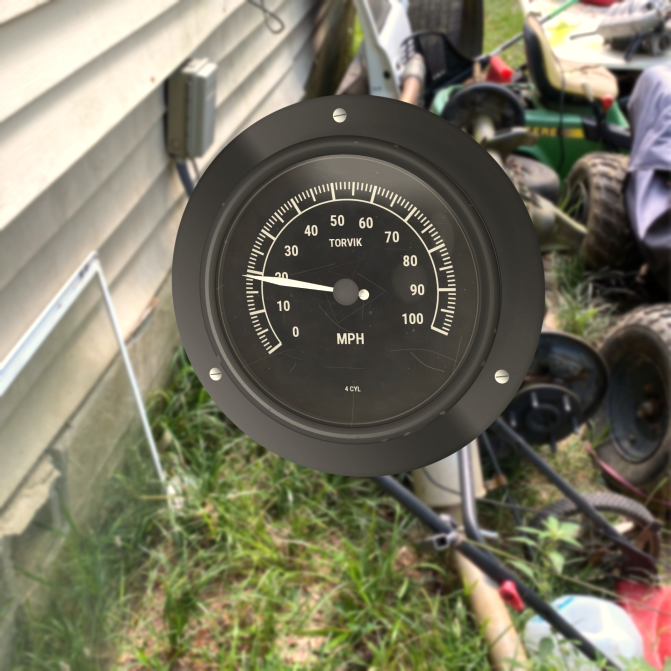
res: {"value": 19, "unit": "mph"}
